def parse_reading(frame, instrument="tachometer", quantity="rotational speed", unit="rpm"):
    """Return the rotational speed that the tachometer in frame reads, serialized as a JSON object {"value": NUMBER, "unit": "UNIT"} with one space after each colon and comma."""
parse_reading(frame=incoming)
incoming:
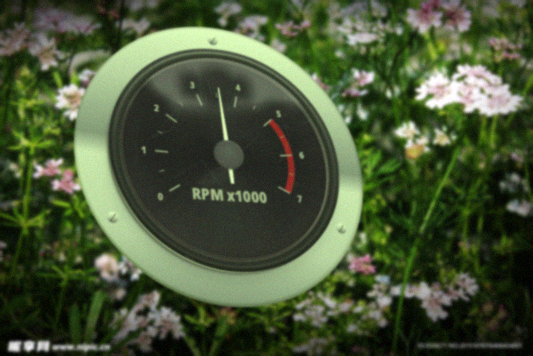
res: {"value": 3500, "unit": "rpm"}
